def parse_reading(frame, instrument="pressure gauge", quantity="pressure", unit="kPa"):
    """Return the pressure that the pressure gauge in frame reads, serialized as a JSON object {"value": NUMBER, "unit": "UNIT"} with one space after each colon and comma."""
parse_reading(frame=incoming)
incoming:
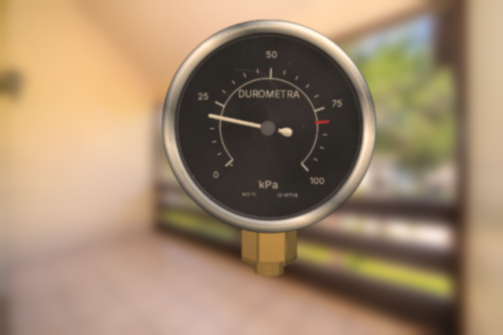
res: {"value": 20, "unit": "kPa"}
